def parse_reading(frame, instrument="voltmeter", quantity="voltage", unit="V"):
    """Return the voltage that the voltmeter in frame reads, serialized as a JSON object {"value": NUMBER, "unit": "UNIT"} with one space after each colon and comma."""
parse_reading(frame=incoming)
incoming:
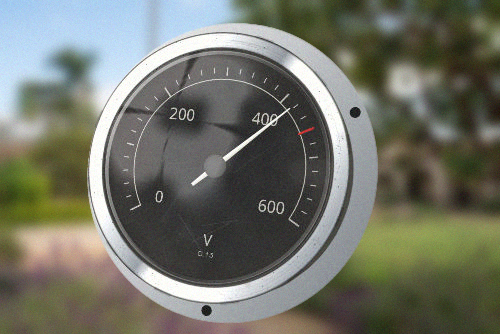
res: {"value": 420, "unit": "V"}
